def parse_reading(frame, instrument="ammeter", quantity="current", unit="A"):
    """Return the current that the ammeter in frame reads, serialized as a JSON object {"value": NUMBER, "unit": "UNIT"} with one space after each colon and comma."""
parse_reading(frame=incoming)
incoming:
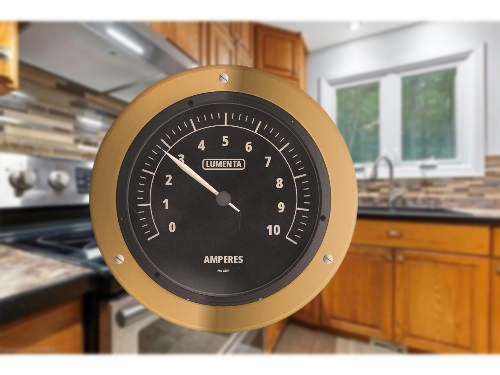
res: {"value": 2.8, "unit": "A"}
